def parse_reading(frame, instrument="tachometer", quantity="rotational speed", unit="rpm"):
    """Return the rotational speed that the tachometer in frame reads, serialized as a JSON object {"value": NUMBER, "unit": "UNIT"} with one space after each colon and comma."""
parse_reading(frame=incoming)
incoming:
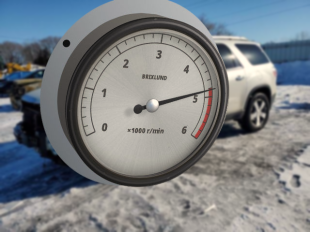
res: {"value": 4800, "unit": "rpm"}
